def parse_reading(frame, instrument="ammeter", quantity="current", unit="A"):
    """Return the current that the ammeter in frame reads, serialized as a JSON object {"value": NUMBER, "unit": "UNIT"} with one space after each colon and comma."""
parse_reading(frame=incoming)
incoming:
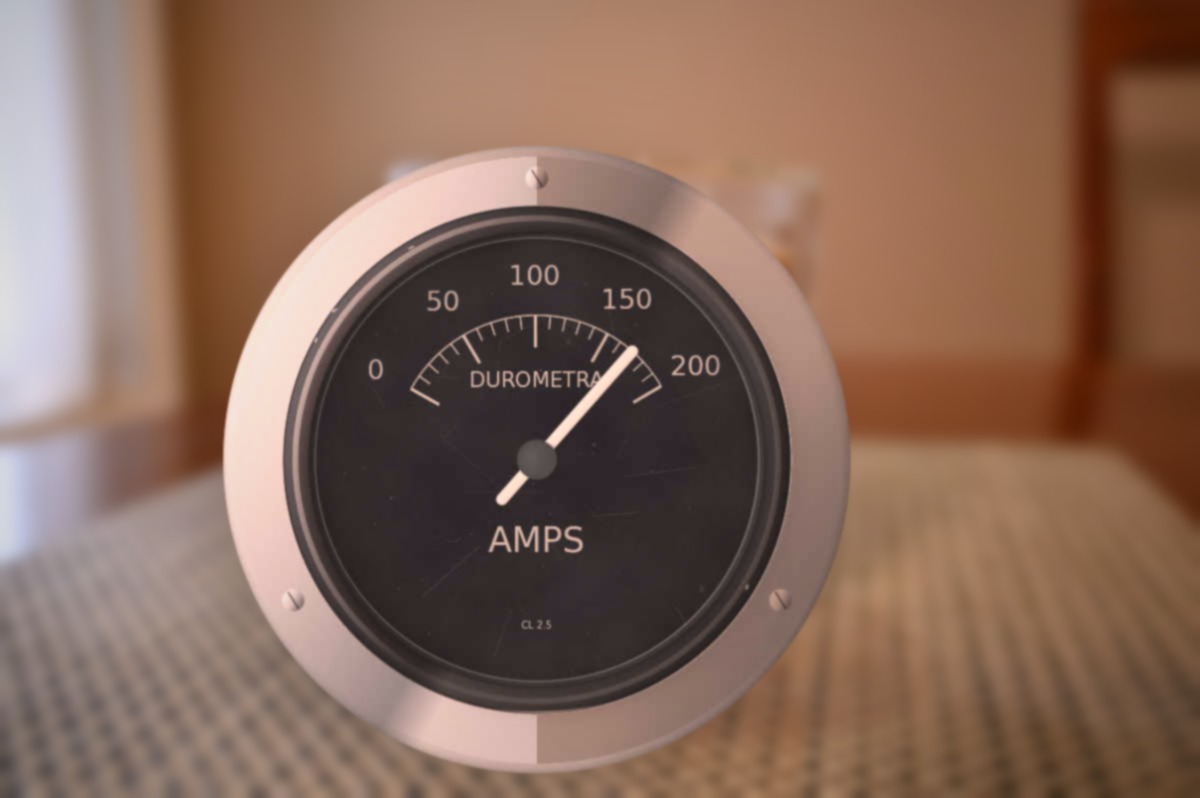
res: {"value": 170, "unit": "A"}
